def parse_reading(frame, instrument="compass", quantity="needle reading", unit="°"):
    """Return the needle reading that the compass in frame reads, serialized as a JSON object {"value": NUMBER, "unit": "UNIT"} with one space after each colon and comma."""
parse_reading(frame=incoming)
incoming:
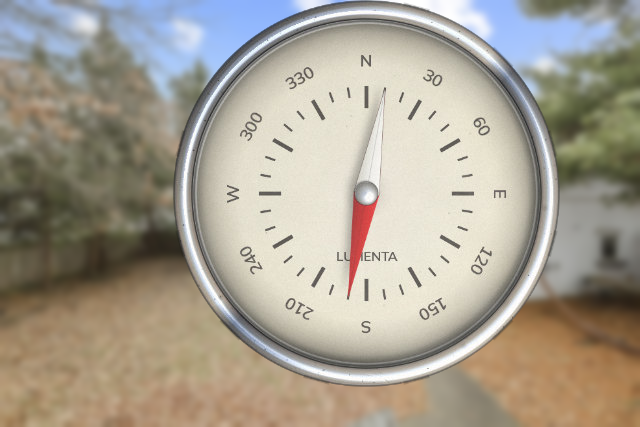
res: {"value": 190, "unit": "°"}
